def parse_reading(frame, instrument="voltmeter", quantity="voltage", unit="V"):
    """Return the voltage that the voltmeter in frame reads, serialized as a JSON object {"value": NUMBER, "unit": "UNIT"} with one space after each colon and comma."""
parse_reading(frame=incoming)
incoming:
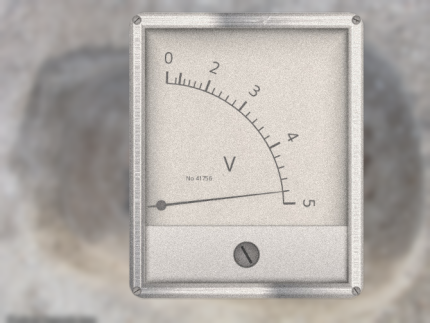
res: {"value": 4.8, "unit": "V"}
